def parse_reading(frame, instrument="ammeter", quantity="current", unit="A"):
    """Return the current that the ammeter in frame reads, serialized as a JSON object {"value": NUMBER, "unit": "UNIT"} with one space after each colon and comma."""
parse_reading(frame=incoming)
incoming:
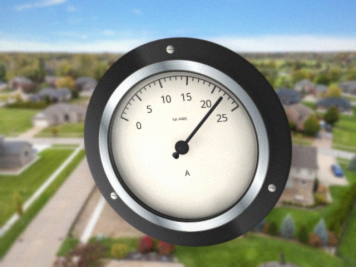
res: {"value": 22, "unit": "A"}
